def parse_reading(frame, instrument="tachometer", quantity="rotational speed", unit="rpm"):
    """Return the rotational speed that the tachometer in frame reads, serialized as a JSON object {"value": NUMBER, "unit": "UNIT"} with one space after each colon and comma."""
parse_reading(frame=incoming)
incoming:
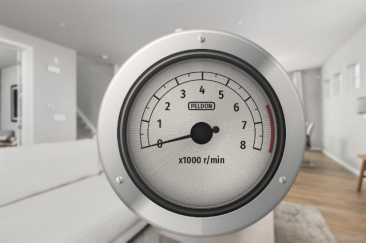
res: {"value": 0, "unit": "rpm"}
